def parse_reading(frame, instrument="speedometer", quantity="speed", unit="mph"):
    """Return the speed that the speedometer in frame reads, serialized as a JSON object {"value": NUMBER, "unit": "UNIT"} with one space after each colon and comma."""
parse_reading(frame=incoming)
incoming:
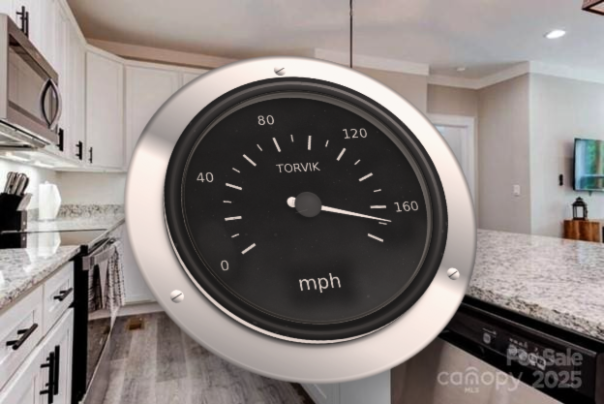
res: {"value": 170, "unit": "mph"}
